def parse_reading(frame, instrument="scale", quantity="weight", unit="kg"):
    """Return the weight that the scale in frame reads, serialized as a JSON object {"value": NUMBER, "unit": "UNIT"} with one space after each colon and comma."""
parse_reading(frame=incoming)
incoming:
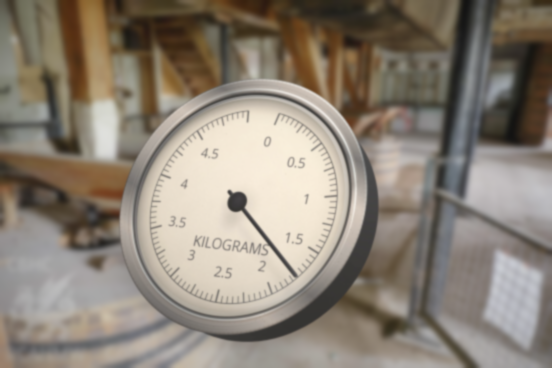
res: {"value": 1.75, "unit": "kg"}
